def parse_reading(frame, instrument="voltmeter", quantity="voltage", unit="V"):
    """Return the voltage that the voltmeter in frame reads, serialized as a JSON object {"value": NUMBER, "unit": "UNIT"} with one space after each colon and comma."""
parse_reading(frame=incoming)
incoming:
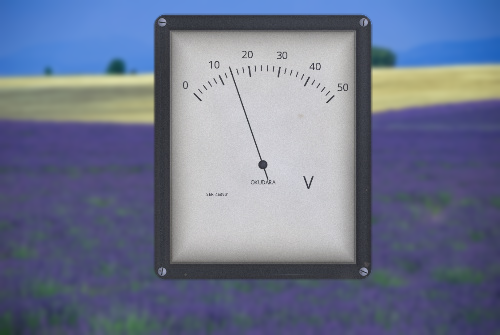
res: {"value": 14, "unit": "V"}
